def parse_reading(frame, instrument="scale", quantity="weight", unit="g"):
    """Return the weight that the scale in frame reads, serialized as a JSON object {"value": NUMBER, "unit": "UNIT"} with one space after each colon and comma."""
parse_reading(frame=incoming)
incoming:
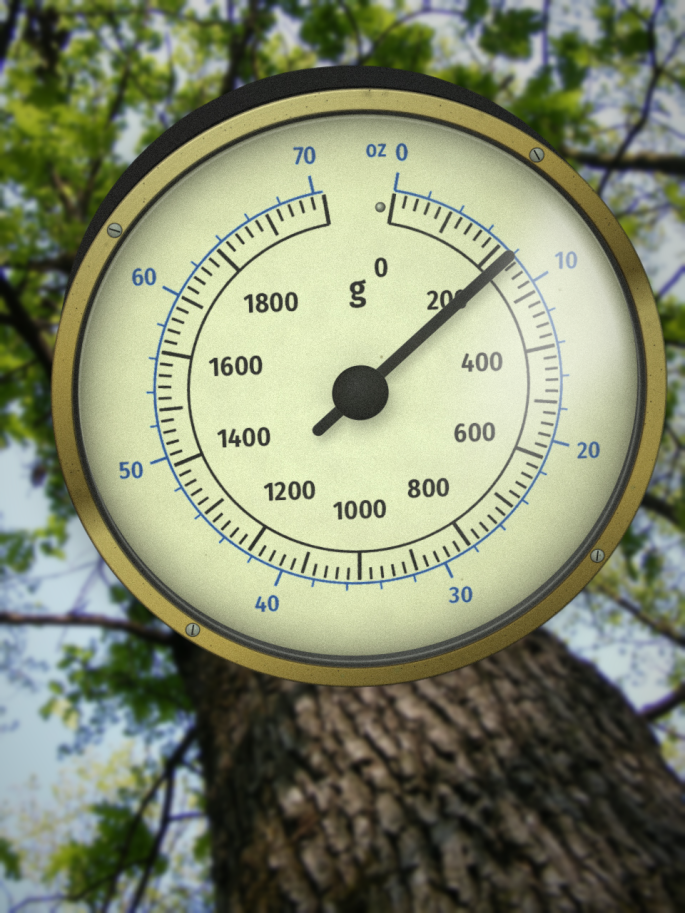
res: {"value": 220, "unit": "g"}
